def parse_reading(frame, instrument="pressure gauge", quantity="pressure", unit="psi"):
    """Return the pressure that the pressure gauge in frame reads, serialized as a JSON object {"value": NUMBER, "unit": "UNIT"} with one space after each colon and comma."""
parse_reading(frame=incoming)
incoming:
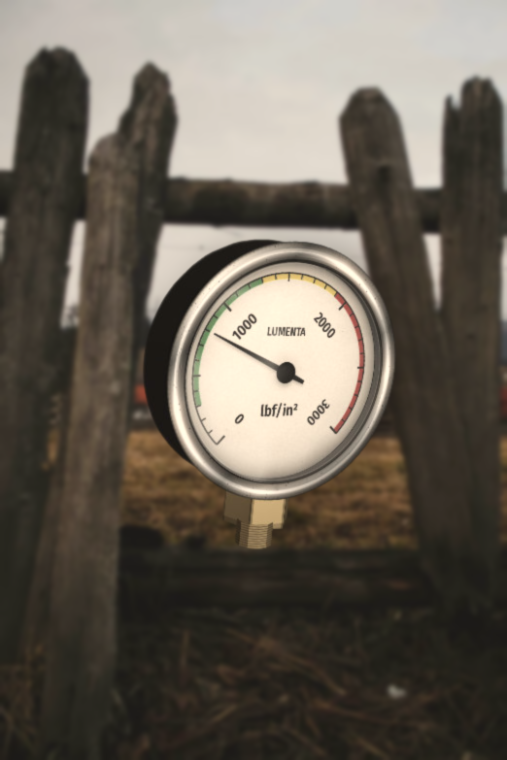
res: {"value": 800, "unit": "psi"}
